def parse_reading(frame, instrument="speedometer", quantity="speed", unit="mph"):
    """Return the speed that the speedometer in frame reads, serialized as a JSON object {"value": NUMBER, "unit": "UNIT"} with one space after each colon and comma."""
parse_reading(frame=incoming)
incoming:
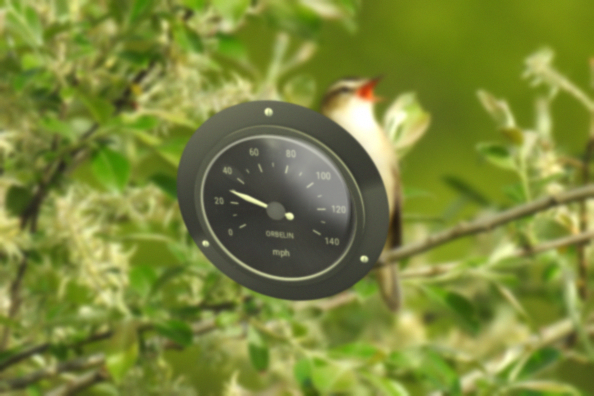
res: {"value": 30, "unit": "mph"}
